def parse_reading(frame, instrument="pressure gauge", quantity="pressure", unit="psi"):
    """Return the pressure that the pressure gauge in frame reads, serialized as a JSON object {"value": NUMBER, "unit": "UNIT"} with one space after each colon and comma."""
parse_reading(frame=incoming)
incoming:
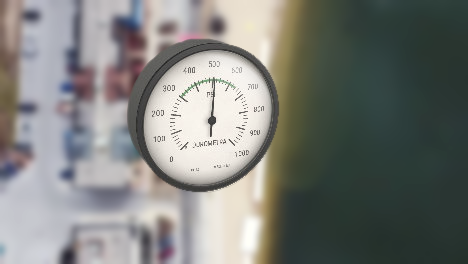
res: {"value": 500, "unit": "psi"}
